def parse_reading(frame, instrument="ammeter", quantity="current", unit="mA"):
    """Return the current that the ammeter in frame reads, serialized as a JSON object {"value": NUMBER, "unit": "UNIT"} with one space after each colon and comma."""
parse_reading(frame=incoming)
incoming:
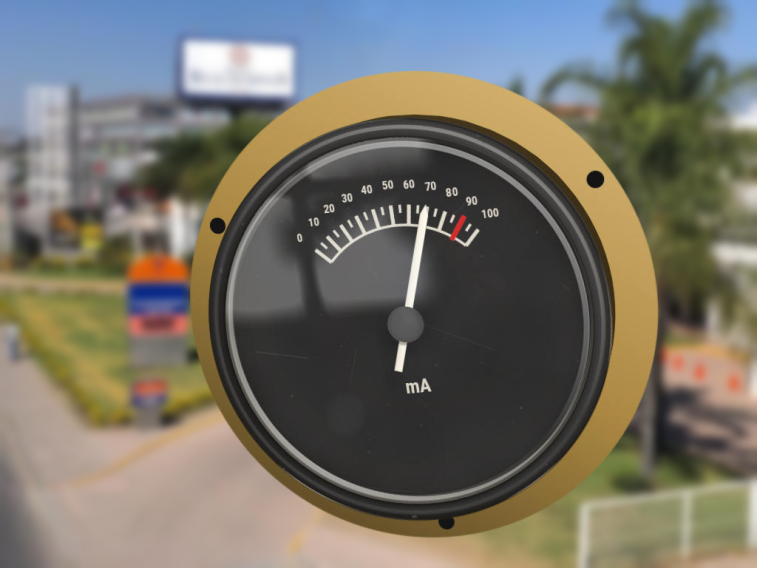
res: {"value": 70, "unit": "mA"}
